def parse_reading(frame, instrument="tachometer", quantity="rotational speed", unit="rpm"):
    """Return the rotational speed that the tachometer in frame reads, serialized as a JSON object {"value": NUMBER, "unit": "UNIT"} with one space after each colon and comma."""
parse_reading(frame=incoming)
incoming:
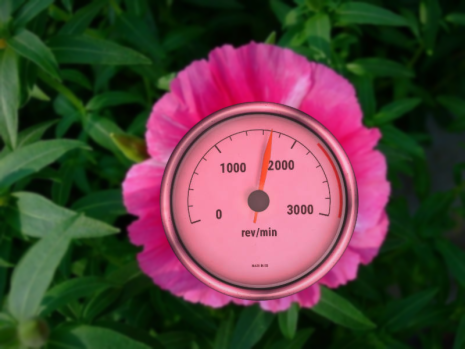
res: {"value": 1700, "unit": "rpm"}
